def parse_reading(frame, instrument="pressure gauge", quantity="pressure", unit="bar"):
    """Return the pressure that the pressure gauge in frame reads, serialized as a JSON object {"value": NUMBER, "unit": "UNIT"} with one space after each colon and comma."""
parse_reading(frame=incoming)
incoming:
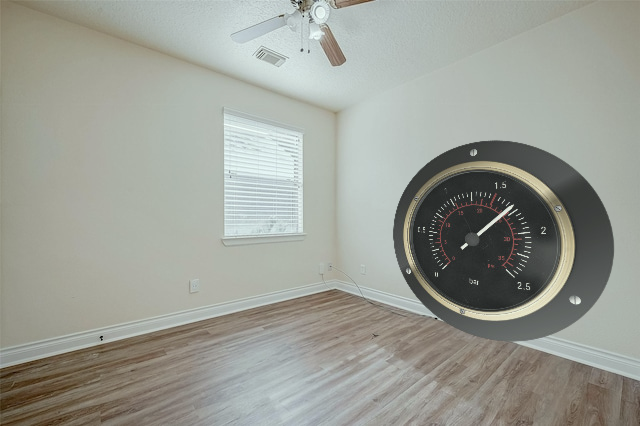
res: {"value": 1.7, "unit": "bar"}
